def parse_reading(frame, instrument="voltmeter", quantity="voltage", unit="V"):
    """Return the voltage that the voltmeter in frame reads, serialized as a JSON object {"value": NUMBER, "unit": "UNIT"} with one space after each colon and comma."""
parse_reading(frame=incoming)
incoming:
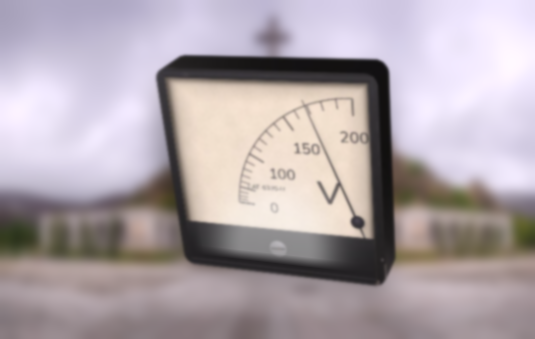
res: {"value": 170, "unit": "V"}
